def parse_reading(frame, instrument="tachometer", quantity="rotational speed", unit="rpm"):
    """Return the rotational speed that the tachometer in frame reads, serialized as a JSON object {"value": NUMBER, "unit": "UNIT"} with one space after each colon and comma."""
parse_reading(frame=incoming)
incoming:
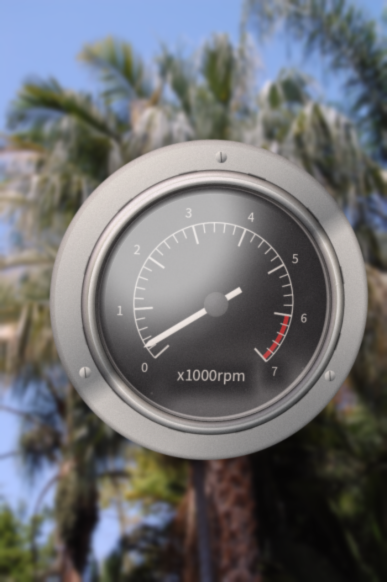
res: {"value": 300, "unit": "rpm"}
